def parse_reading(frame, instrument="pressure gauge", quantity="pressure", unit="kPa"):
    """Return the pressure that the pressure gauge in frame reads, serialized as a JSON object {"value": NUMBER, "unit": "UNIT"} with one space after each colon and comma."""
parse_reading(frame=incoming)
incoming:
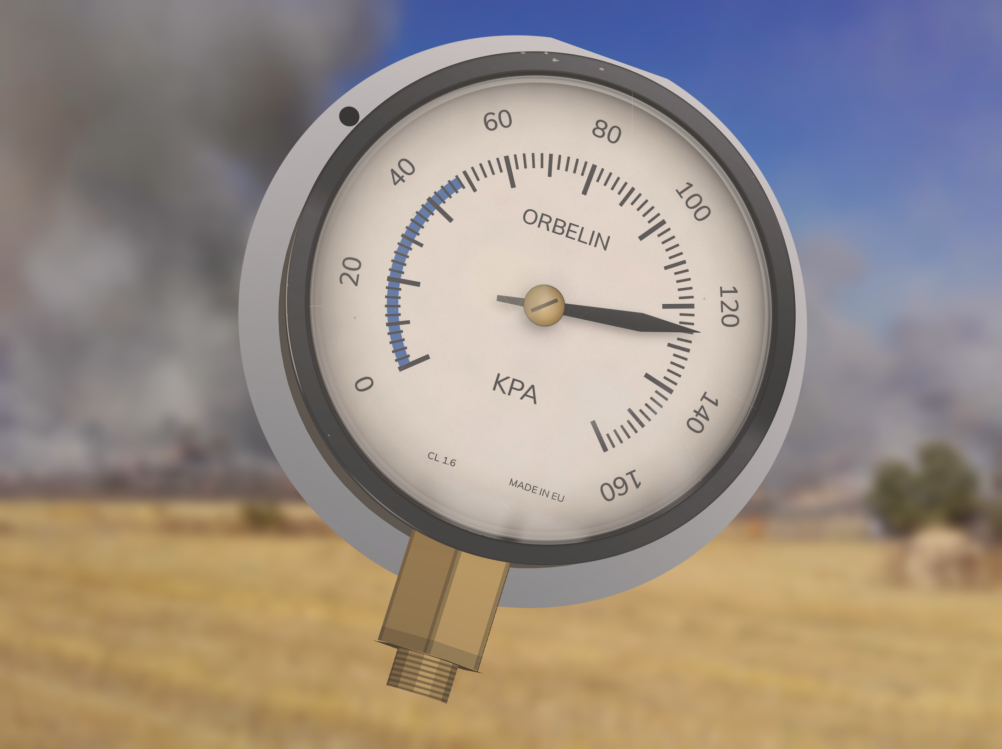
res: {"value": 126, "unit": "kPa"}
